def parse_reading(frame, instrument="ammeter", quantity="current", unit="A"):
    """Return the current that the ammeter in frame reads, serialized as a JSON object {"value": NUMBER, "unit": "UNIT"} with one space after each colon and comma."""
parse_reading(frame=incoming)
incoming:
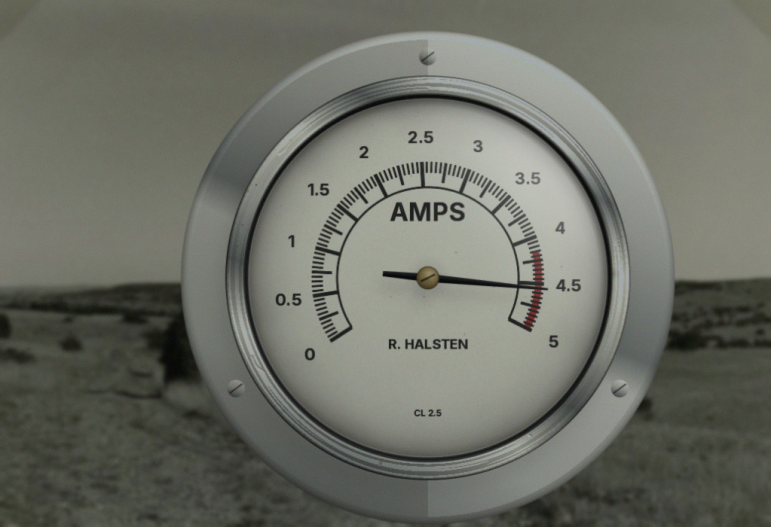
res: {"value": 4.55, "unit": "A"}
